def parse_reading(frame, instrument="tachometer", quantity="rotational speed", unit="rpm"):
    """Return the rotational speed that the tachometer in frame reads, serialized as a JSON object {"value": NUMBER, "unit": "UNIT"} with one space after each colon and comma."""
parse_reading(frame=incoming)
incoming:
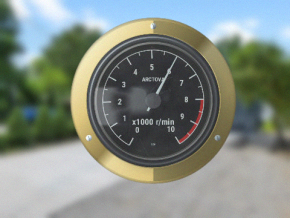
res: {"value": 6000, "unit": "rpm"}
